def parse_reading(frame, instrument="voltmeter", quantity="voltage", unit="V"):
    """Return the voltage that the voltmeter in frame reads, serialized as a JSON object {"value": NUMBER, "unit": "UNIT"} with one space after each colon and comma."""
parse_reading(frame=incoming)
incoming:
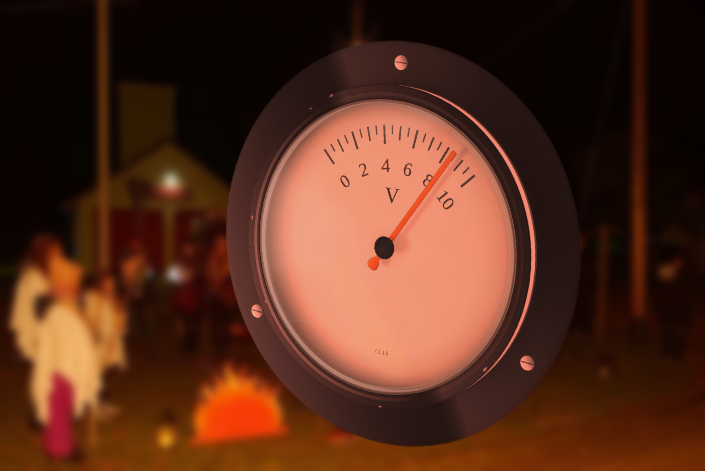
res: {"value": 8.5, "unit": "V"}
